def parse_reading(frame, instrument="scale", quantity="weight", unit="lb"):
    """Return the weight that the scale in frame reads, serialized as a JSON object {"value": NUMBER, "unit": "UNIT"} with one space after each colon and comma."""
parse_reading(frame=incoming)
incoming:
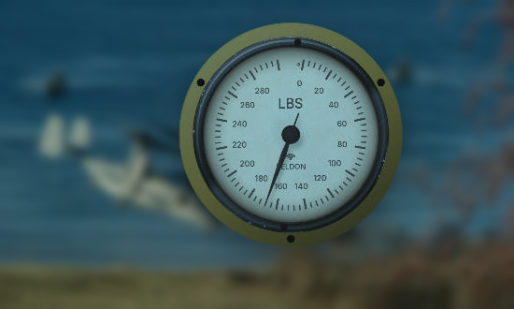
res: {"value": 168, "unit": "lb"}
